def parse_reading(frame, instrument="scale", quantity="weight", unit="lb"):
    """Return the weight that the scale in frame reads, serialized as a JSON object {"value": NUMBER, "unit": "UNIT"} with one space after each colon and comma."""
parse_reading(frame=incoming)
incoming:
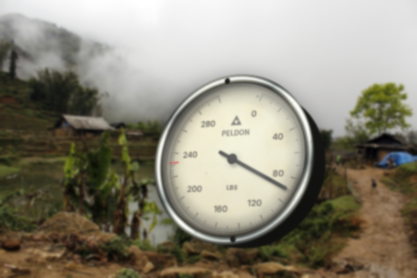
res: {"value": 90, "unit": "lb"}
